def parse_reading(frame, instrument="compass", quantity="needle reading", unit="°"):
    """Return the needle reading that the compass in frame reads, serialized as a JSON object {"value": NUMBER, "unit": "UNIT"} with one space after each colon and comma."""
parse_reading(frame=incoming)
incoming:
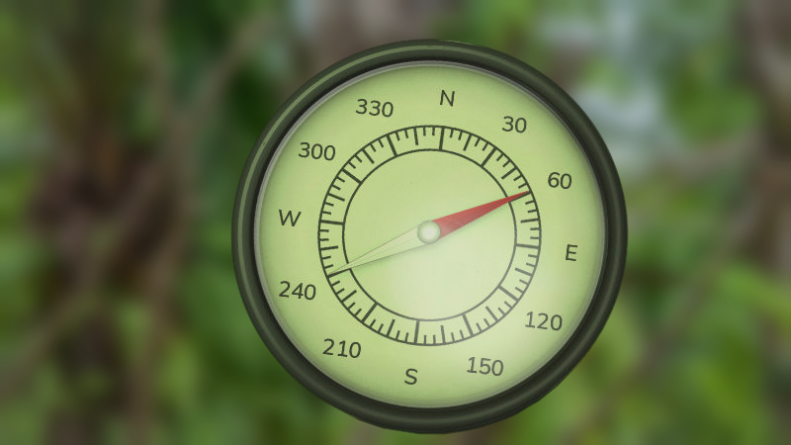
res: {"value": 60, "unit": "°"}
